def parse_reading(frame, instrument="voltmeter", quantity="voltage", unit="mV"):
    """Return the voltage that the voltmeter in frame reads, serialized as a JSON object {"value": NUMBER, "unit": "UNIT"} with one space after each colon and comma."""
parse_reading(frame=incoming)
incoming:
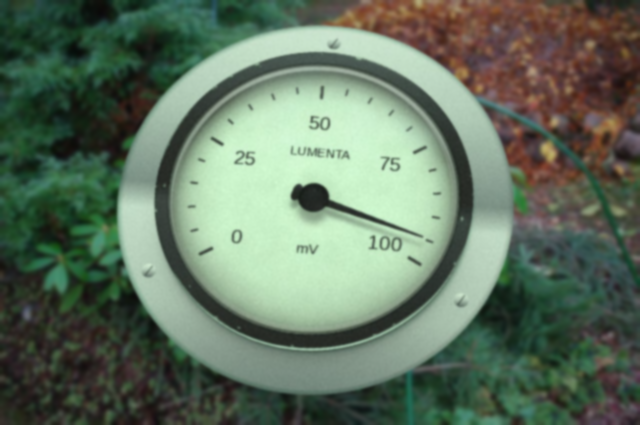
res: {"value": 95, "unit": "mV"}
